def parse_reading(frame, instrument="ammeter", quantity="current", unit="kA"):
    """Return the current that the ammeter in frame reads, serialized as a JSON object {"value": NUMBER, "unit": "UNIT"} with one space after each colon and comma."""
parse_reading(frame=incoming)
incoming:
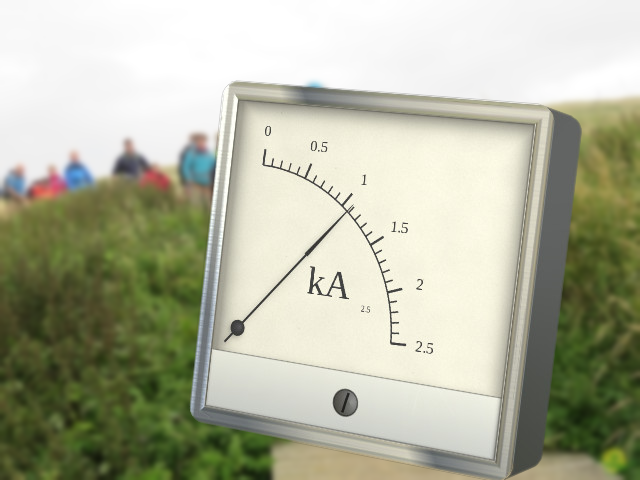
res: {"value": 1.1, "unit": "kA"}
